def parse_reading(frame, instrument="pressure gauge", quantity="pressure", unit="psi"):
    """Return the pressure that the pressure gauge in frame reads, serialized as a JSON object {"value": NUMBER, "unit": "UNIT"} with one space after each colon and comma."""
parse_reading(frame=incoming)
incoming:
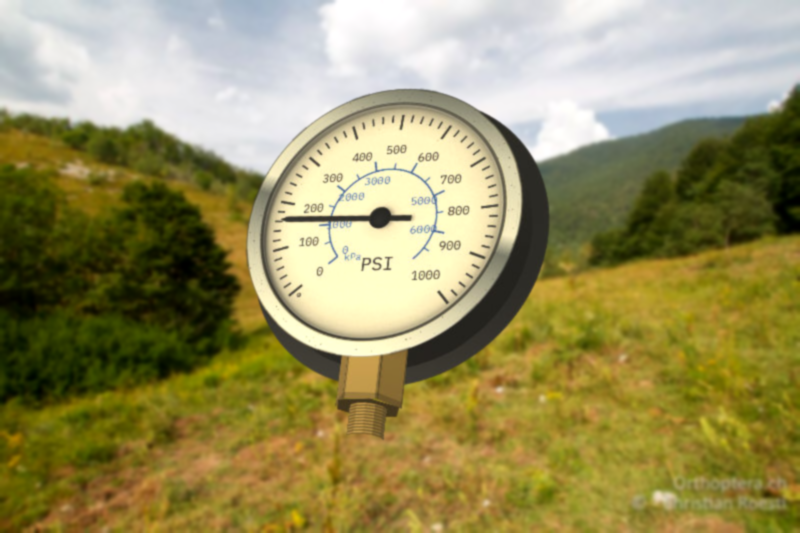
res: {"value": 160, "unit": "psi"}
